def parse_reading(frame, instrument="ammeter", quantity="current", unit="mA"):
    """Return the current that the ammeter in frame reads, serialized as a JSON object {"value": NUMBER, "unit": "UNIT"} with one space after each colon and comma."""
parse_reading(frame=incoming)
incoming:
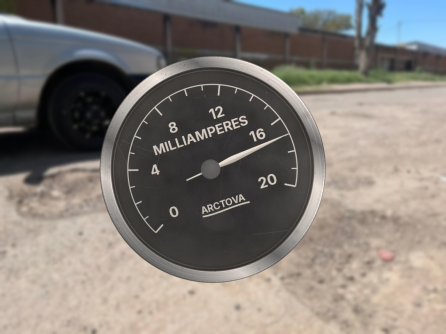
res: {"value": 17, "unit": "mA"}
